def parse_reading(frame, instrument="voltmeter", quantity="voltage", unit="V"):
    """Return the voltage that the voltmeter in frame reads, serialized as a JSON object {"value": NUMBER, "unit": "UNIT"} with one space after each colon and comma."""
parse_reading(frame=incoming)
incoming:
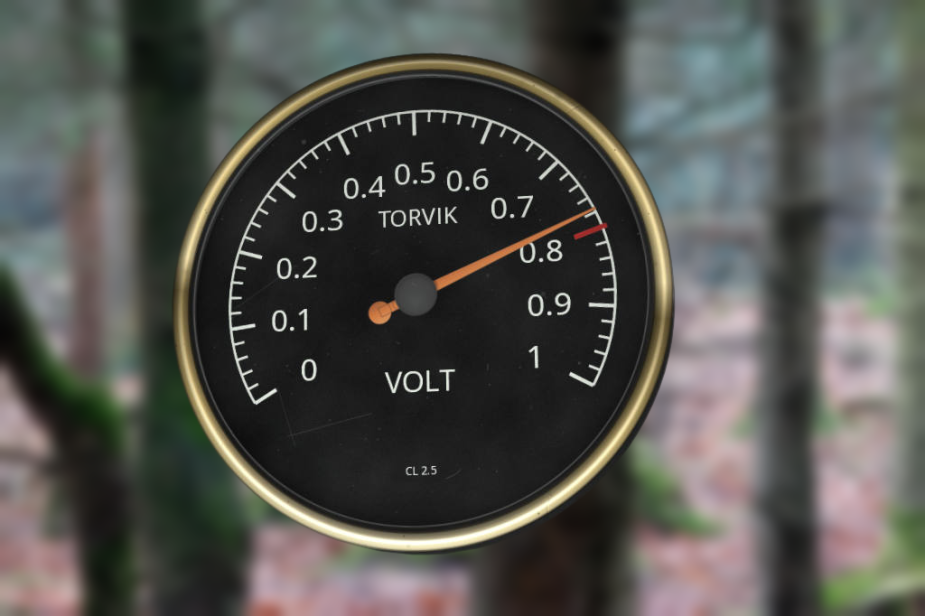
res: {"value": 0.78, "unit": "V"}
